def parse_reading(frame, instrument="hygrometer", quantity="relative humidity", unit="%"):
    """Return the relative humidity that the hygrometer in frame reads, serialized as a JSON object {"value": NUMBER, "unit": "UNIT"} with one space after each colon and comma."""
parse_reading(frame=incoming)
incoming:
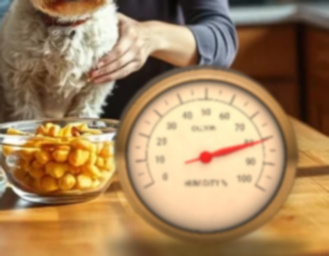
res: {"value": 80, "unit": "%"}
